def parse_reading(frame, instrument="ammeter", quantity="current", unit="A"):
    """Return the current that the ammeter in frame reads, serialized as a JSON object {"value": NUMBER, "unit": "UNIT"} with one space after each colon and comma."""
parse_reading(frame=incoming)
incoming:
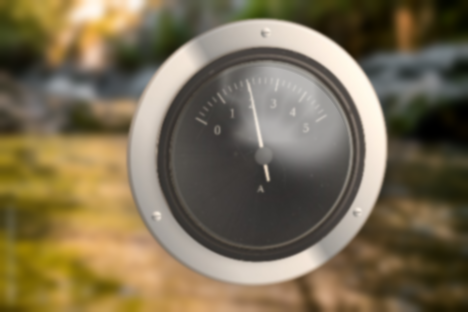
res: {"value": 2, "unit": "A"}
